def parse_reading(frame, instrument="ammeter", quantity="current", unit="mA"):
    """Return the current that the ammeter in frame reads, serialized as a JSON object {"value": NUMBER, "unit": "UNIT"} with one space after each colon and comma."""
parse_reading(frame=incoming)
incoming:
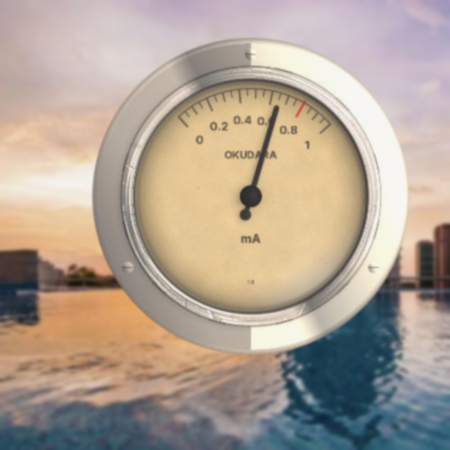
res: {"value": 0.65, "unit": "mA"}
